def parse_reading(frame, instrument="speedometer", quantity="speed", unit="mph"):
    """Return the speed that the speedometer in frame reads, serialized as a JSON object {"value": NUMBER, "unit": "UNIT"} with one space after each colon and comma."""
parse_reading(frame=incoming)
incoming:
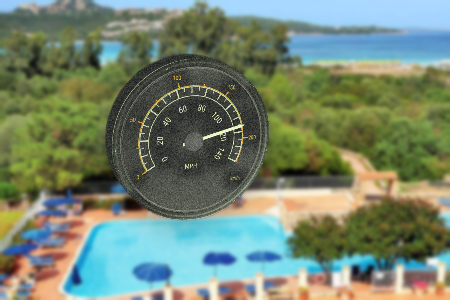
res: {"value": 115, "unit": "mph"}
